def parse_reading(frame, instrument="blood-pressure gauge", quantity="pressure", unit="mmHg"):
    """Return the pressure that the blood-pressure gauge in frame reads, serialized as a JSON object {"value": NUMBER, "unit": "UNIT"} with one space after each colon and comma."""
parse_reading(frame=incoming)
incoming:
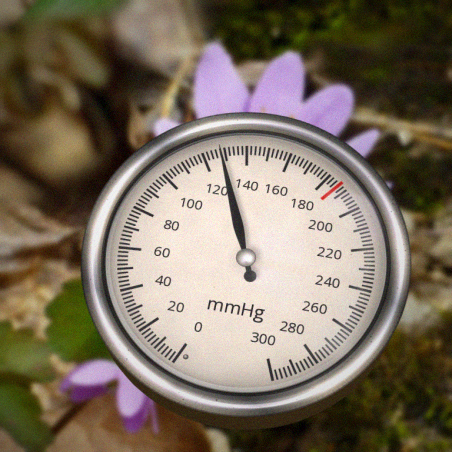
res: {"value": 128, "unit": "mmHg"}
